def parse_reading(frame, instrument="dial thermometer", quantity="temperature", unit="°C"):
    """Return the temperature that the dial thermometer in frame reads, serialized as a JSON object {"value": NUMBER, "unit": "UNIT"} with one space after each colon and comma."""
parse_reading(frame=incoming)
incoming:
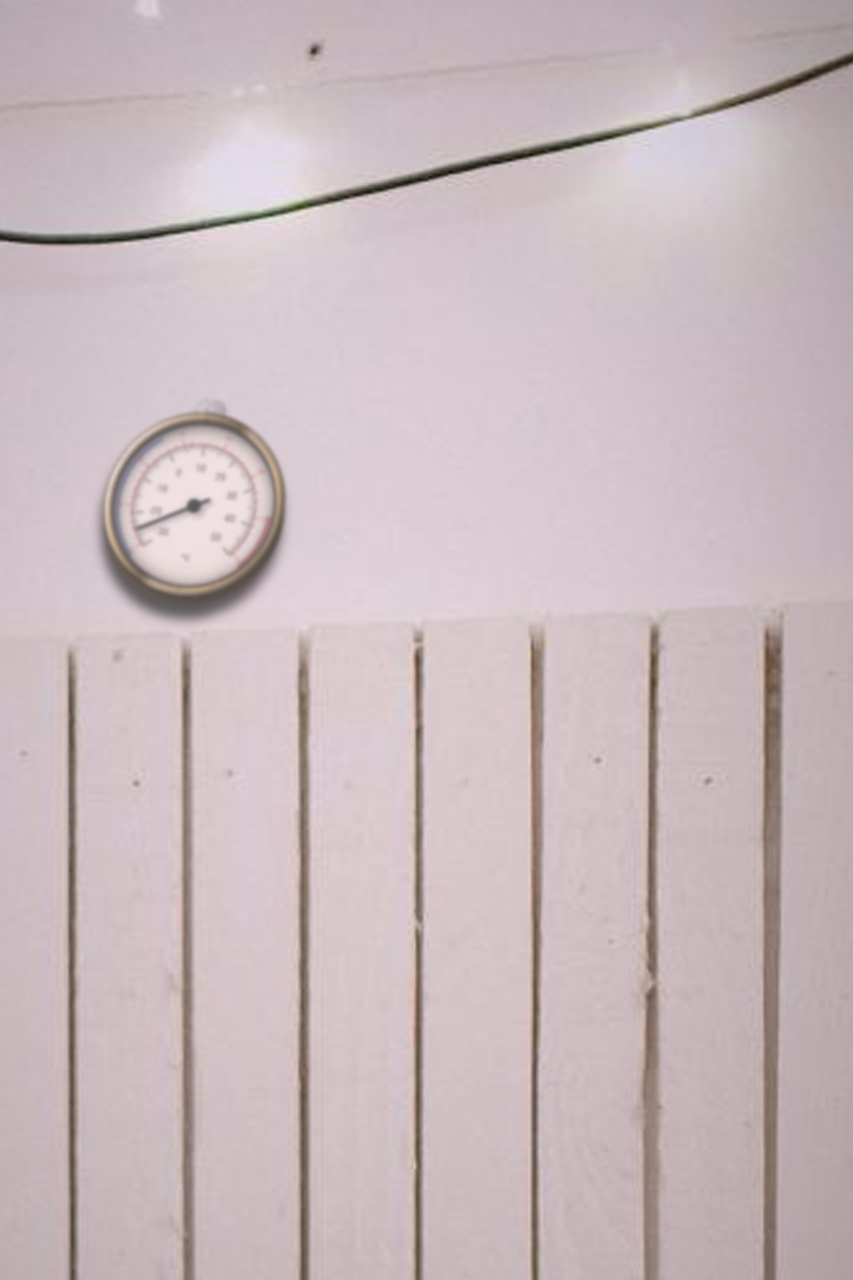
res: {"value": -25, "unit": "°C"}
